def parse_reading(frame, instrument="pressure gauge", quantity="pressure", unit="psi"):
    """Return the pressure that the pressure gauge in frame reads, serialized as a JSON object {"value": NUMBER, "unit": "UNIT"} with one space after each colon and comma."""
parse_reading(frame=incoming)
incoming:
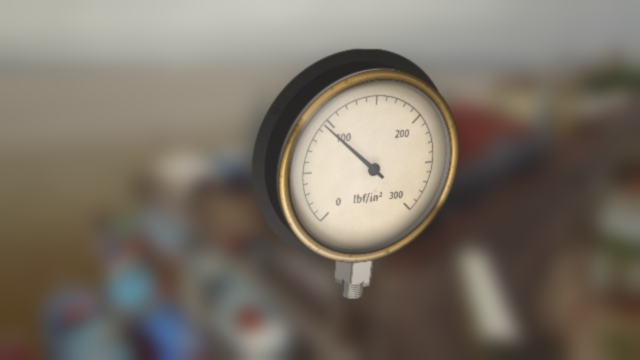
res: {"value": 95, "unit": "psi"}
